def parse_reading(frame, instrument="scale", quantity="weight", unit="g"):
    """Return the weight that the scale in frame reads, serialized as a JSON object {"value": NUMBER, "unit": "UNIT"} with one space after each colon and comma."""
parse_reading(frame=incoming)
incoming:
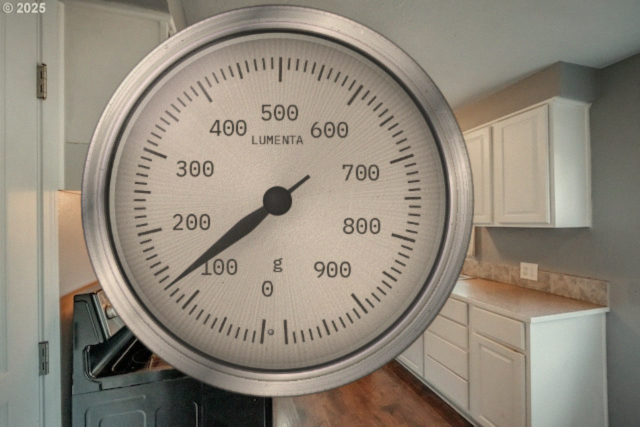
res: {"value": 130, "unit": "g"}
